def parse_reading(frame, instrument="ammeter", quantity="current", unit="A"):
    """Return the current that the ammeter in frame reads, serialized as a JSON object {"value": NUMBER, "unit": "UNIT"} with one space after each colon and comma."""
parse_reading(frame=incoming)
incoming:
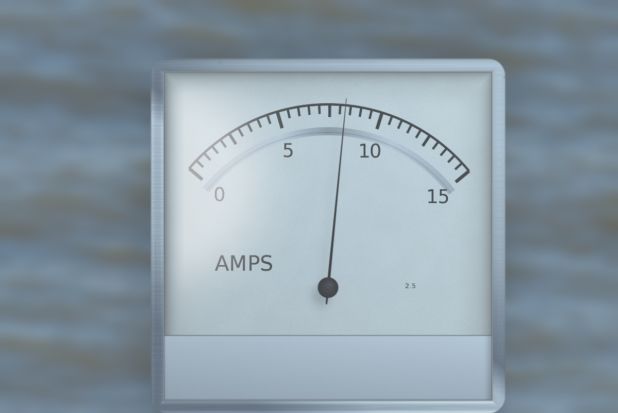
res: {"value": 8.25, "unit": "A"}
